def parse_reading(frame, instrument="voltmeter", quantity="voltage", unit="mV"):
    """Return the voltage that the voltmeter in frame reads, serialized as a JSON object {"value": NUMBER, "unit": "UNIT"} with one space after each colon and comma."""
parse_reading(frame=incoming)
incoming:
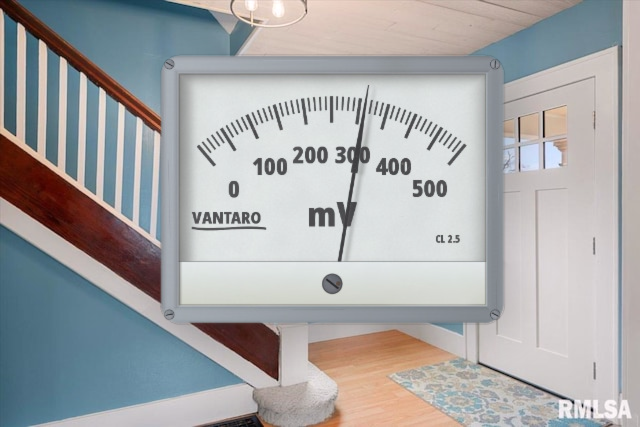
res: {"value": 310, "unit": "mV"}
